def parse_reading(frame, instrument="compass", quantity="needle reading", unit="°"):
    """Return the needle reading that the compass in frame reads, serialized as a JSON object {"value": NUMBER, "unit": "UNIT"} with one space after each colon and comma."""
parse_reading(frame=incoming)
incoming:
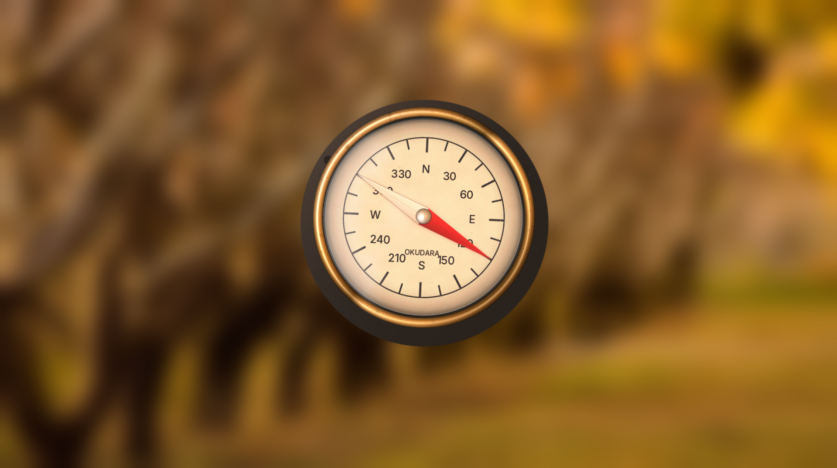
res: {"value": 120, "unit": "°"}
